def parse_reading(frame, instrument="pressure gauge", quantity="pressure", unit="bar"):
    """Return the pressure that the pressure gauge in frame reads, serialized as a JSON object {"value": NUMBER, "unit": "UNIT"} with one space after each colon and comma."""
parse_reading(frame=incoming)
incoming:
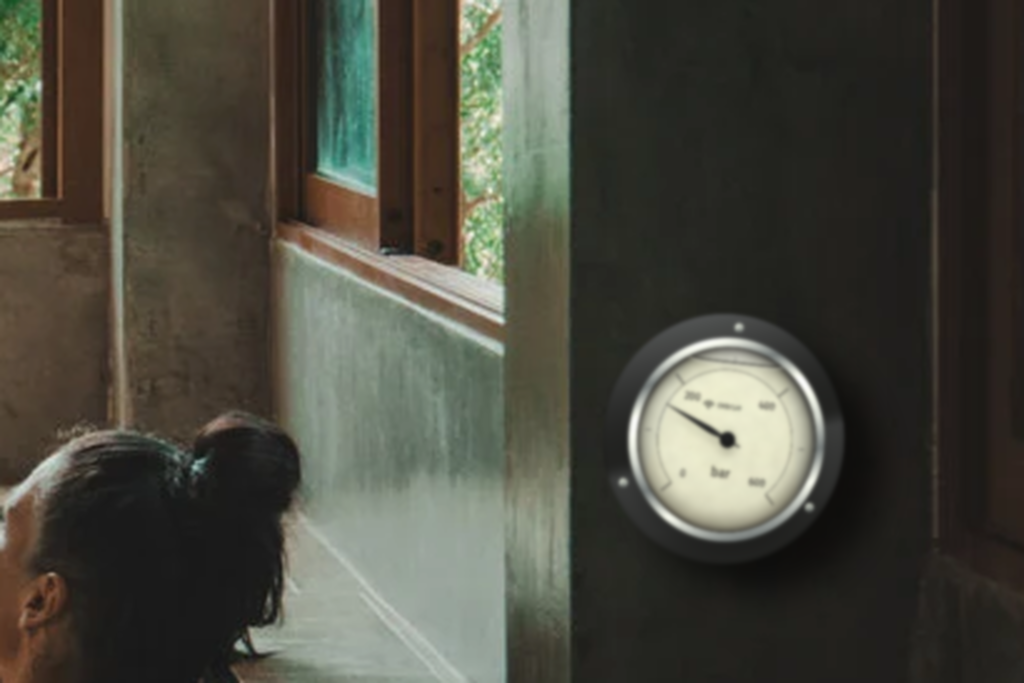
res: {"value": 150, "unit": "bar"}
